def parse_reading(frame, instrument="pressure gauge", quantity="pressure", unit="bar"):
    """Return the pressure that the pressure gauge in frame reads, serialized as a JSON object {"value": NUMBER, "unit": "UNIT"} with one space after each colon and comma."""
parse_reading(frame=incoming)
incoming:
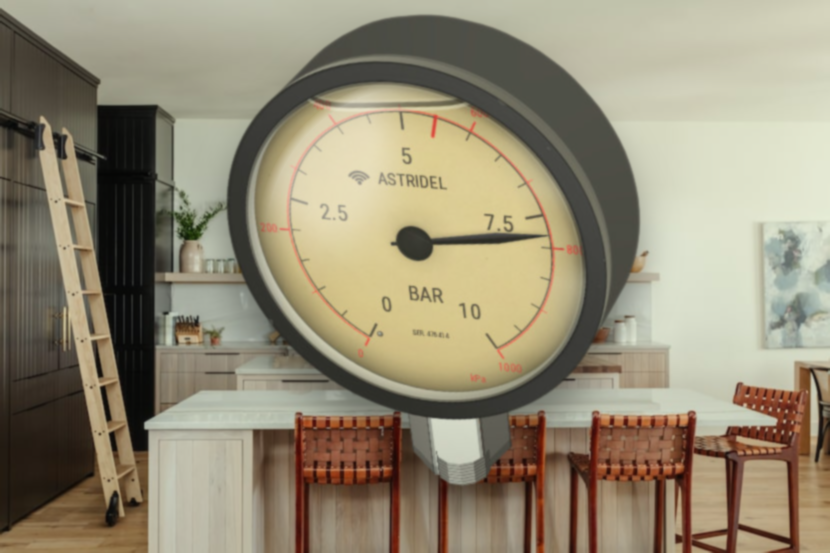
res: {"value": 7.75, "unit": "bar"}
